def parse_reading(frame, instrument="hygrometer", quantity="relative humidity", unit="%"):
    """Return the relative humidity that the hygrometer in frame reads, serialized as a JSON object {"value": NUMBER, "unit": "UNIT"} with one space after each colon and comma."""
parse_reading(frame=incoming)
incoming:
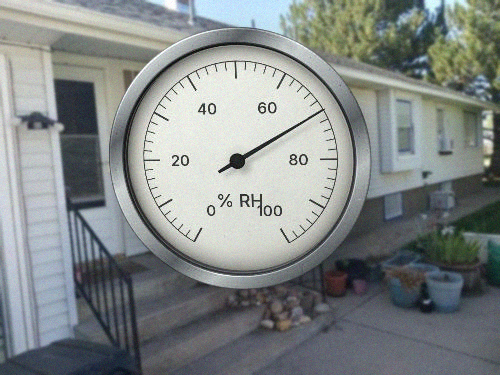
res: {"value": 70, "unit": "%"}
